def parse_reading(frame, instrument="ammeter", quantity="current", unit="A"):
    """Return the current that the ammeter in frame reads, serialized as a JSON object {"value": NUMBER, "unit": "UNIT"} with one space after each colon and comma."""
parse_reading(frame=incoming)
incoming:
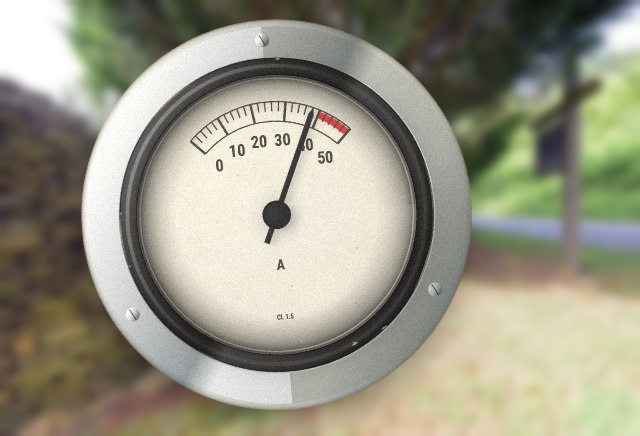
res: {"value": 38, "unit": "A"}
